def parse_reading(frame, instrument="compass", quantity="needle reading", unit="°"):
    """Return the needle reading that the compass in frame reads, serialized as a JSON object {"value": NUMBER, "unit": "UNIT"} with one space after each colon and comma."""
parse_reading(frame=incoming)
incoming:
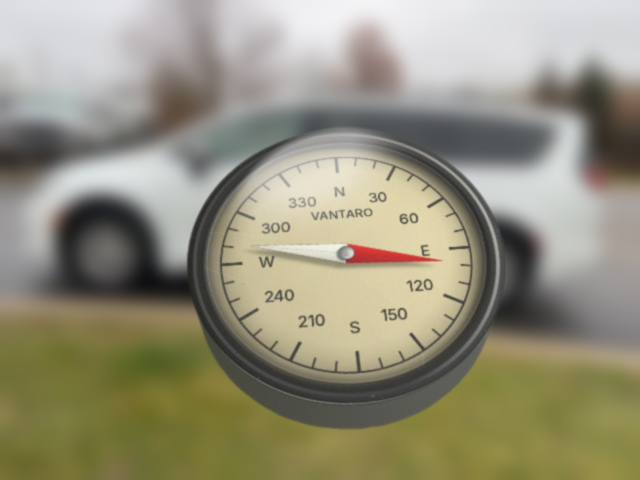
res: {"value": 100, "unit": "°"}
